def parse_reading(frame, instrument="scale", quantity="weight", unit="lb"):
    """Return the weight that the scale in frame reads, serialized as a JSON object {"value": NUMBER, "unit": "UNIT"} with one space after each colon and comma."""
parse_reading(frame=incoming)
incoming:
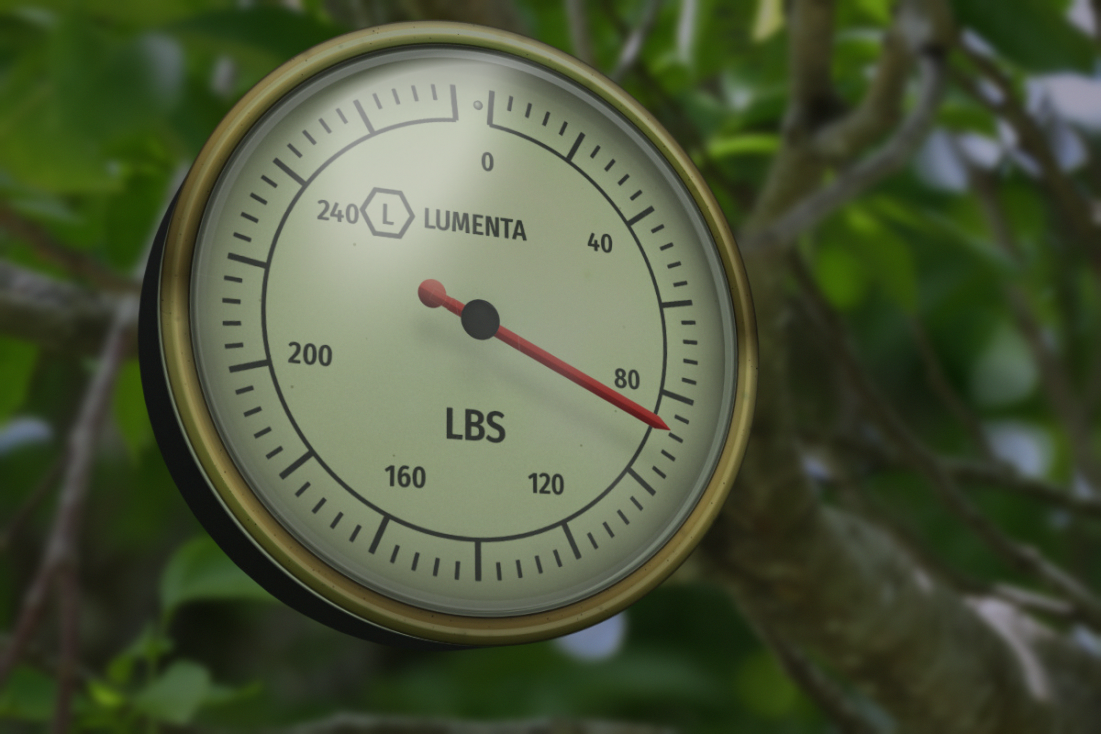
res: {"value": 88, "unit": "lb"}
